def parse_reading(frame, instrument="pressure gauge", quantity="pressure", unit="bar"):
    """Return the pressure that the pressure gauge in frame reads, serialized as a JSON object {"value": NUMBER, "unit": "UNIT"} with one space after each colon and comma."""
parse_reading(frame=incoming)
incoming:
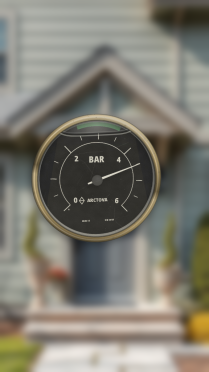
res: {"value": 4.5, "unit": "bar"}
